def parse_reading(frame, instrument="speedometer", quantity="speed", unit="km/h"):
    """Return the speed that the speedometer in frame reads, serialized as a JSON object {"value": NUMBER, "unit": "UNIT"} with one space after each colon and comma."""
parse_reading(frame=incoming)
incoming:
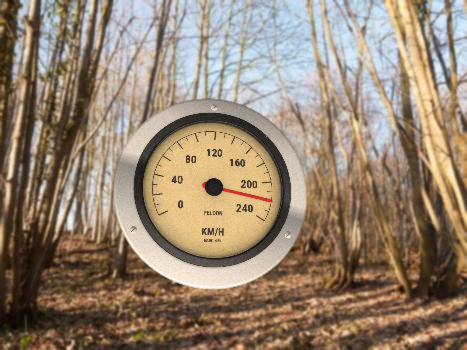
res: {"value": 220, "unit": "km/h"}
